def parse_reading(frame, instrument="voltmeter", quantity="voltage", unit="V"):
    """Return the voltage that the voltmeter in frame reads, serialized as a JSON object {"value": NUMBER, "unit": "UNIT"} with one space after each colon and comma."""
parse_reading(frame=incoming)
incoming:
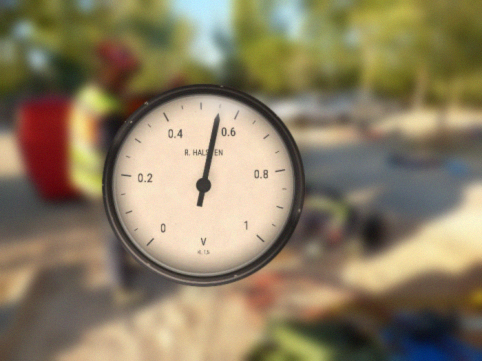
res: {"value": 0.55, "unit": "V"}
